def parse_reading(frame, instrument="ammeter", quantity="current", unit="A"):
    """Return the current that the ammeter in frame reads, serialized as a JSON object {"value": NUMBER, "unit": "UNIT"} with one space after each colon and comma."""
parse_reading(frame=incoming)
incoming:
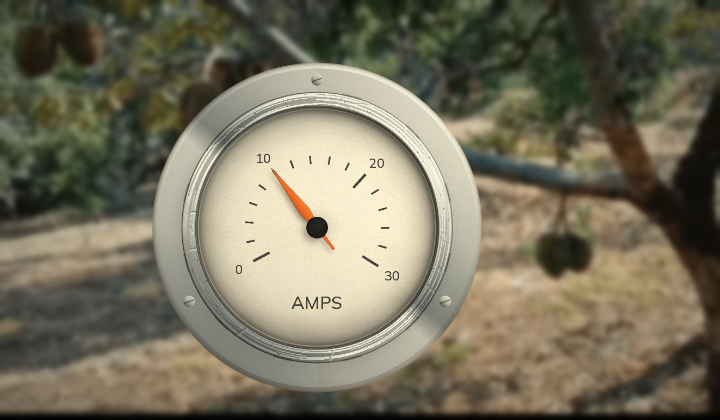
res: {"value": 10, "unit": "A"}
